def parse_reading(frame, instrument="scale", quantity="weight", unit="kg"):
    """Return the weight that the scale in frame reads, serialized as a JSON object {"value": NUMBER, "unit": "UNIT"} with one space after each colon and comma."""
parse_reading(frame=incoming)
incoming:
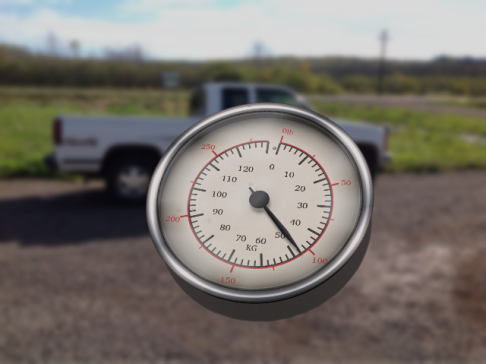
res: {"value": 48, "unit": "kg"}
